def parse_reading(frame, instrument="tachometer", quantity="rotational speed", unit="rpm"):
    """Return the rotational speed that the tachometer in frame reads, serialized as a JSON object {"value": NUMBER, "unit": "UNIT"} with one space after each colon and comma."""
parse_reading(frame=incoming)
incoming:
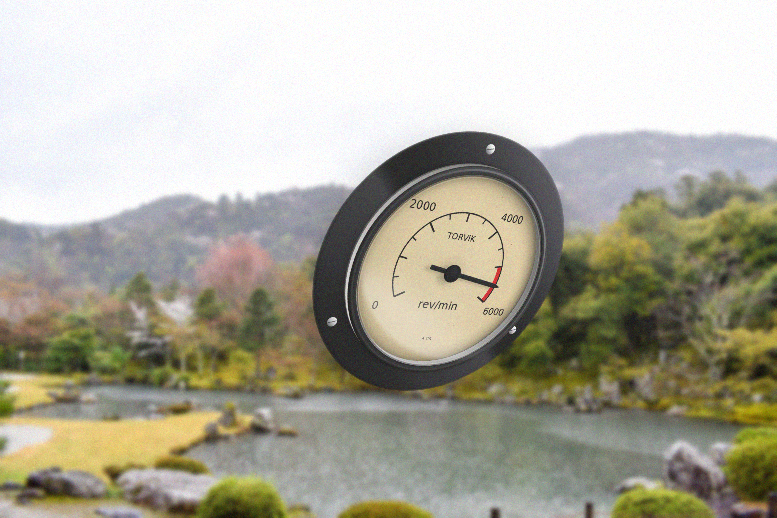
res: {"value": 5500, "unit": "rpm"}
